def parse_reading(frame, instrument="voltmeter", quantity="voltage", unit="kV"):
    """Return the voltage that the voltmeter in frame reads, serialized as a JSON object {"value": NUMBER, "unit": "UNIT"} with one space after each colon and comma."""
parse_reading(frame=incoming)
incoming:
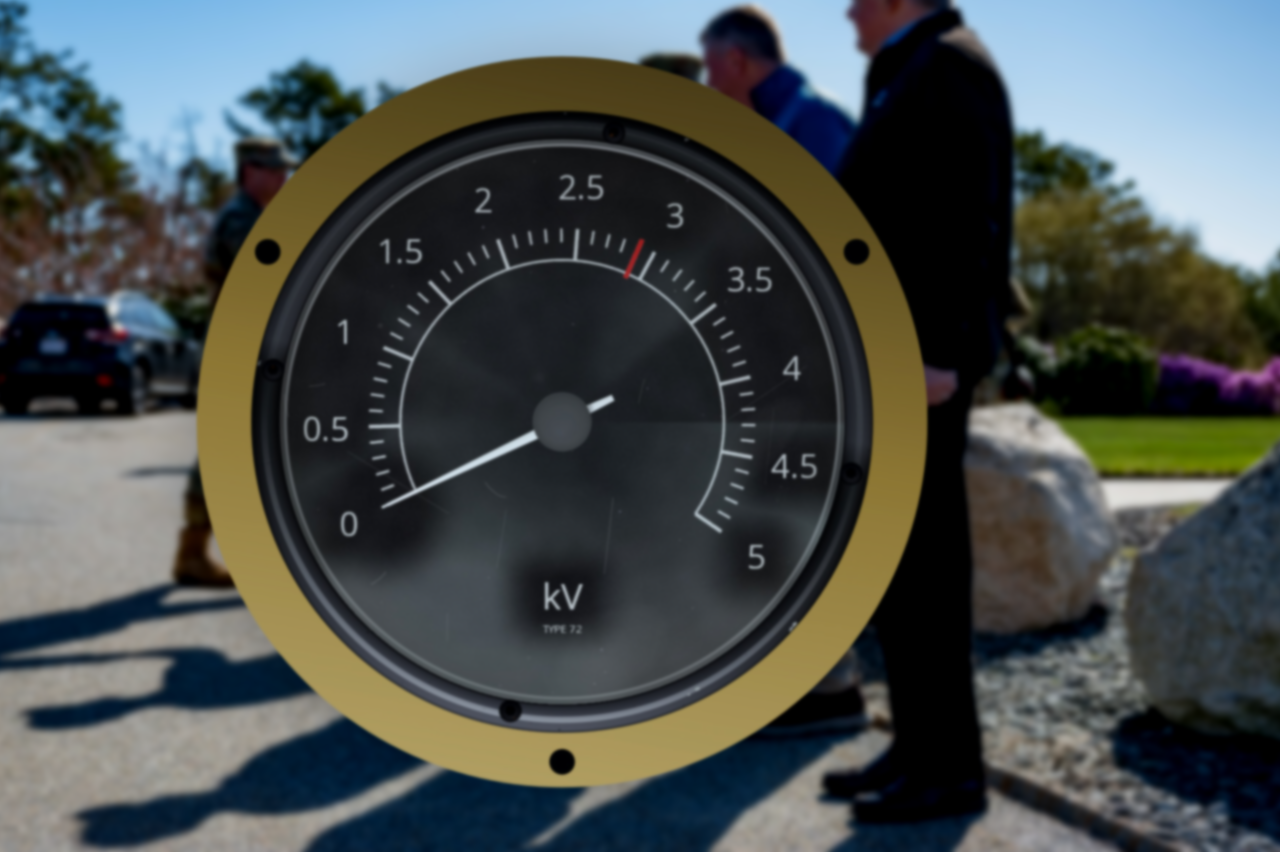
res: {"value": 0, "unit": "kV"}
